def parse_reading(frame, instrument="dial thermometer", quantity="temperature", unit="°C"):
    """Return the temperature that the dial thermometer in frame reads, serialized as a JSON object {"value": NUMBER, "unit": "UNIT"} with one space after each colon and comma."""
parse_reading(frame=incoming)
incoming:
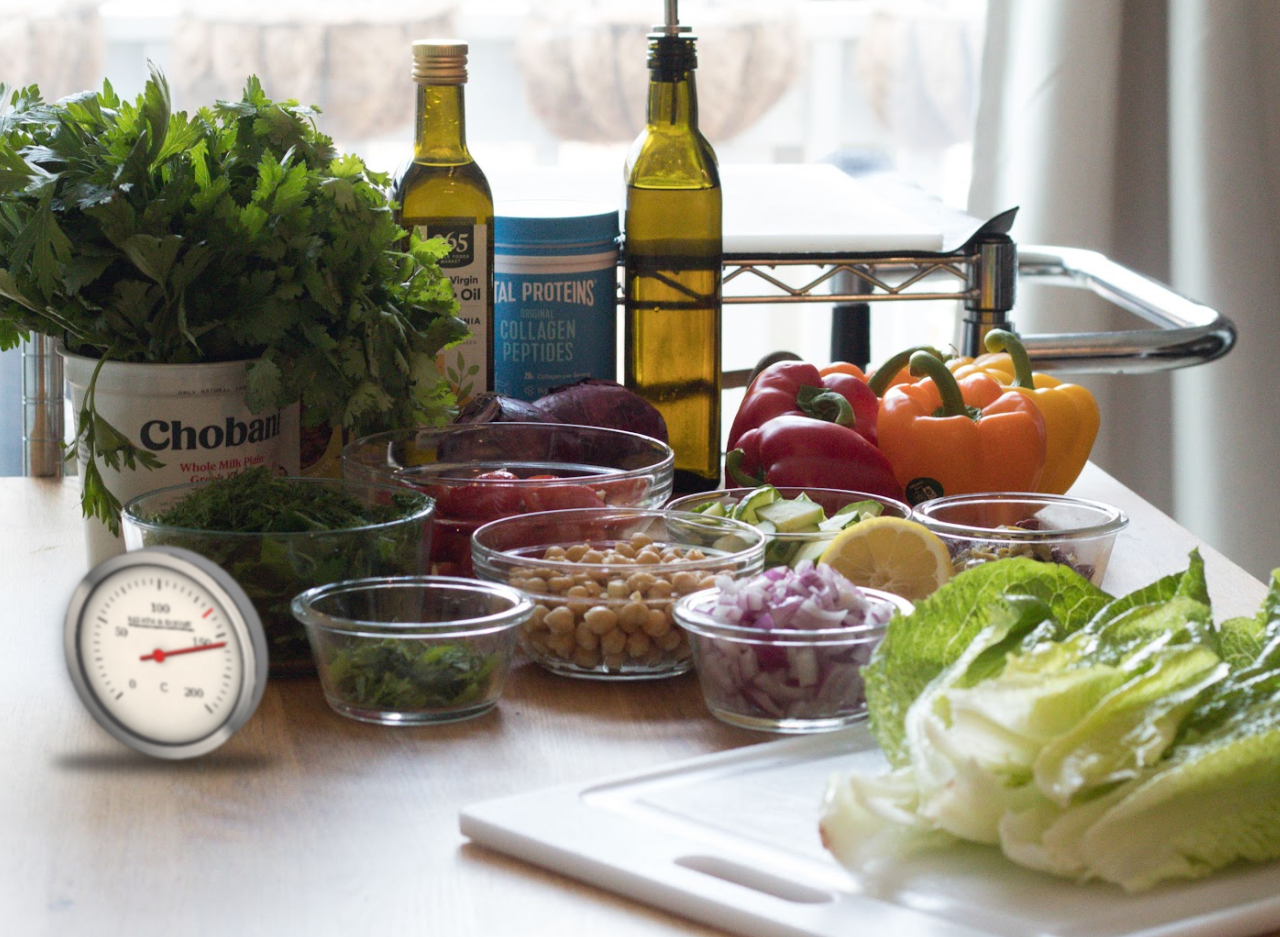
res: {"value": 155, "unit": "°C"}
